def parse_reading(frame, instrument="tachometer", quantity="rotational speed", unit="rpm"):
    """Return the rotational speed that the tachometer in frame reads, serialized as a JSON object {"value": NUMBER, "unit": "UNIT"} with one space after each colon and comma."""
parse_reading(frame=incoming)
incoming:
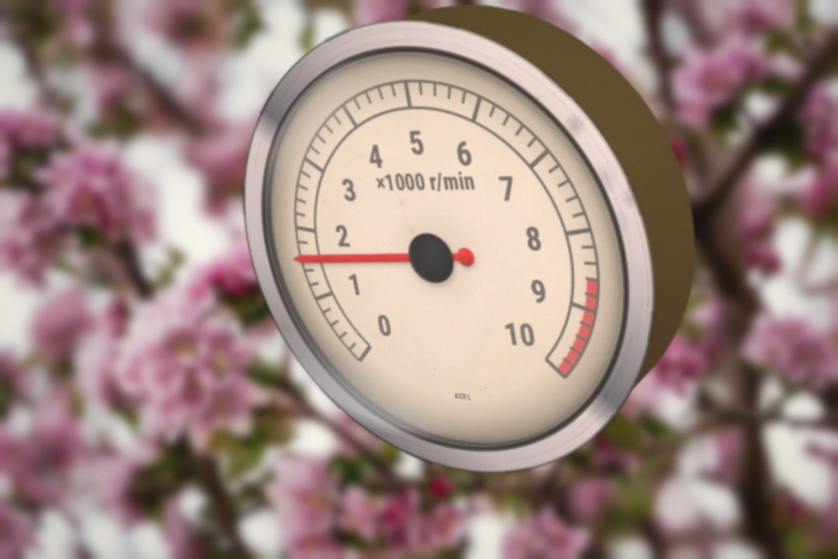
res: {"value": 1600, "unit": "rpm"}
